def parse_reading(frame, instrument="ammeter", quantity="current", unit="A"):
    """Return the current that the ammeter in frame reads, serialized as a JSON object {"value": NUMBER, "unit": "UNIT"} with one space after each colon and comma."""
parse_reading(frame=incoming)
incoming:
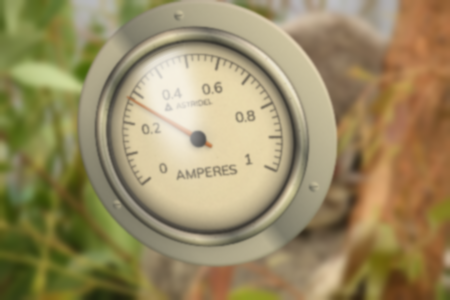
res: {"value": 0.28, "unit": "A"}
